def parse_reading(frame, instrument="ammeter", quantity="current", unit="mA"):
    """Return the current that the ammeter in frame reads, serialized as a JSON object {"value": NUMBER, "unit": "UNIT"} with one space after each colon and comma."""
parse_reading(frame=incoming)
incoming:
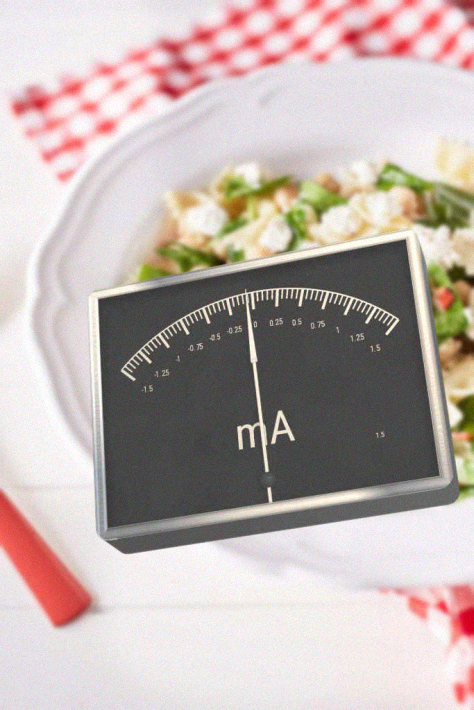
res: {"value": -0.05, "unit": "mA"}
